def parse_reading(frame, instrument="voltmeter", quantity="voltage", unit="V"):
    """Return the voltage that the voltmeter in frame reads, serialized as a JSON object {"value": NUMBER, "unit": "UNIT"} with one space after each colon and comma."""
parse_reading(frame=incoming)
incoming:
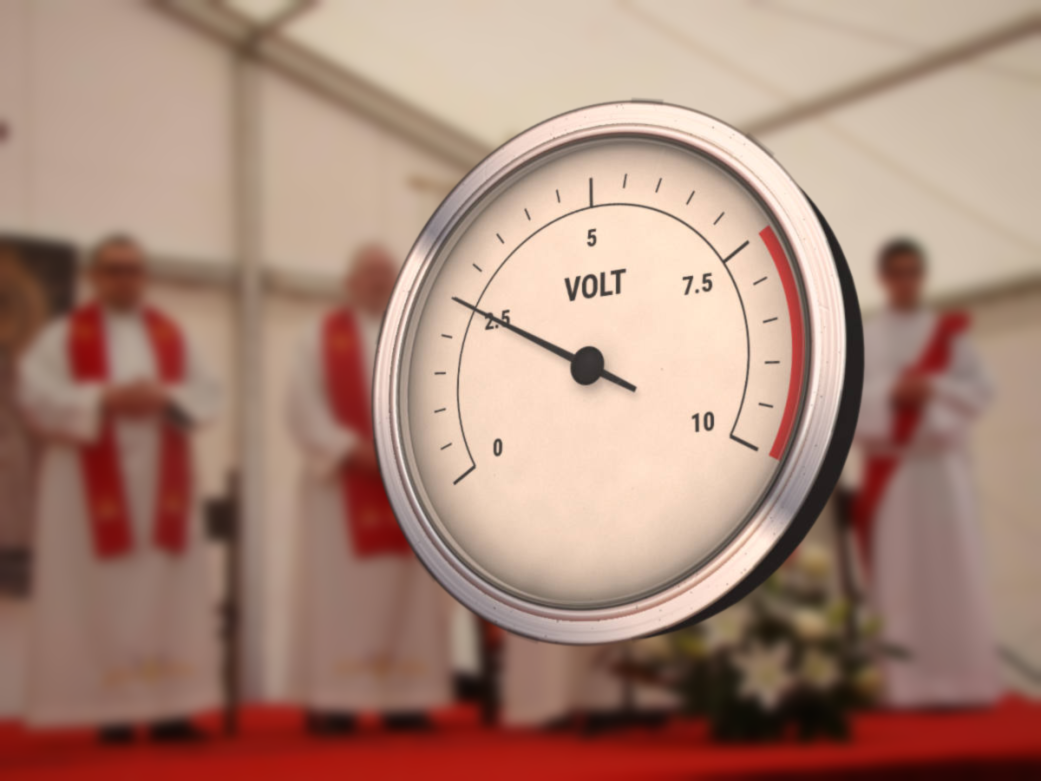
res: {"value": 2.5, "unit": "V"}
